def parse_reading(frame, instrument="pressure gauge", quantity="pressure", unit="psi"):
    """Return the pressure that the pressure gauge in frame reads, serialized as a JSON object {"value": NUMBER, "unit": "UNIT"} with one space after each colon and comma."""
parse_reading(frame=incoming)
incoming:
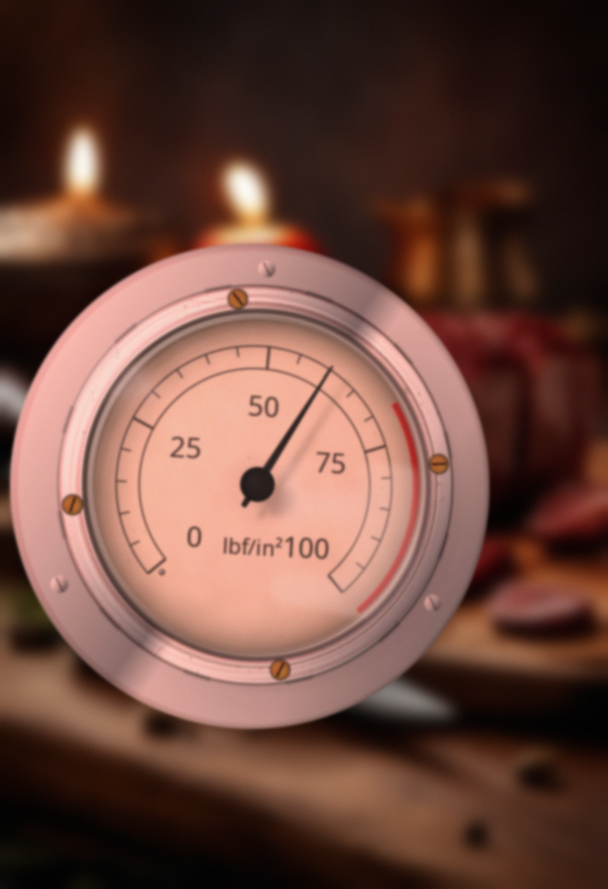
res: {"value": 60, "unit": "psi"}
